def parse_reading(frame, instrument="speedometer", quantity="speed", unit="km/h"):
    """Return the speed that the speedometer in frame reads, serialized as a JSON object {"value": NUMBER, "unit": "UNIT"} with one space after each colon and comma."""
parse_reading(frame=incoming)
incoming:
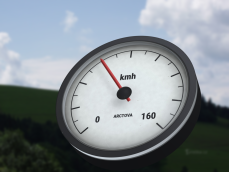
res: {"value": 60, "unit": "km/h"}
